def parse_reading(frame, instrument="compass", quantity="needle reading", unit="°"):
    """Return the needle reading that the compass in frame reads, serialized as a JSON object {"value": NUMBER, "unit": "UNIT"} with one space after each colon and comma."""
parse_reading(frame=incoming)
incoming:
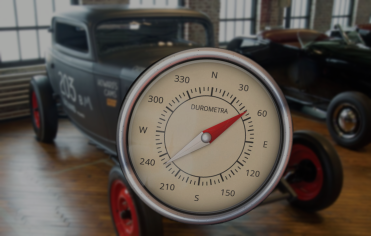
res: {"value": 50, "unit": "°"}
